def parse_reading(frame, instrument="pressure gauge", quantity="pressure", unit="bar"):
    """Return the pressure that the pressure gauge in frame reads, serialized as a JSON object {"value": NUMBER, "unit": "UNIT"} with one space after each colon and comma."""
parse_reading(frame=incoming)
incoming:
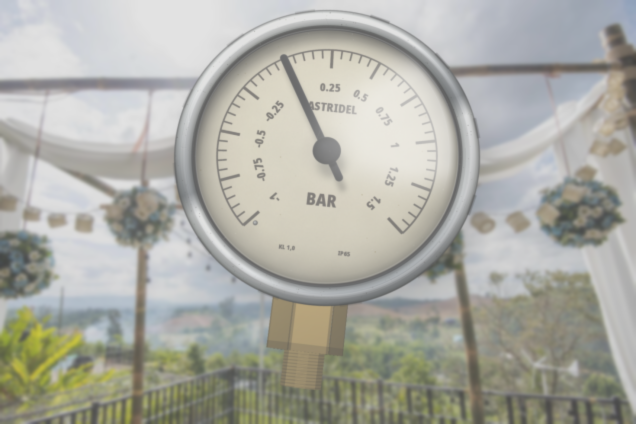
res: {"value": 0, "unit": "bar"}
